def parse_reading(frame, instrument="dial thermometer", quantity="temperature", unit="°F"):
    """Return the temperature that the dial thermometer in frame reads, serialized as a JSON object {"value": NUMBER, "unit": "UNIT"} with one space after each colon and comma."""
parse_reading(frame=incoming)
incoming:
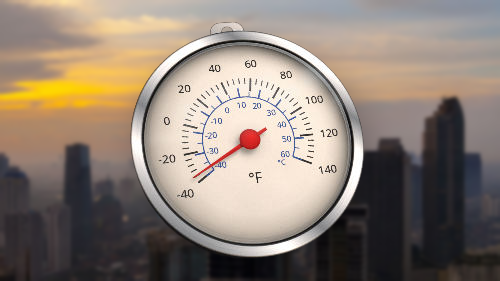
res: {"value": -36, "unit": "°F"}
